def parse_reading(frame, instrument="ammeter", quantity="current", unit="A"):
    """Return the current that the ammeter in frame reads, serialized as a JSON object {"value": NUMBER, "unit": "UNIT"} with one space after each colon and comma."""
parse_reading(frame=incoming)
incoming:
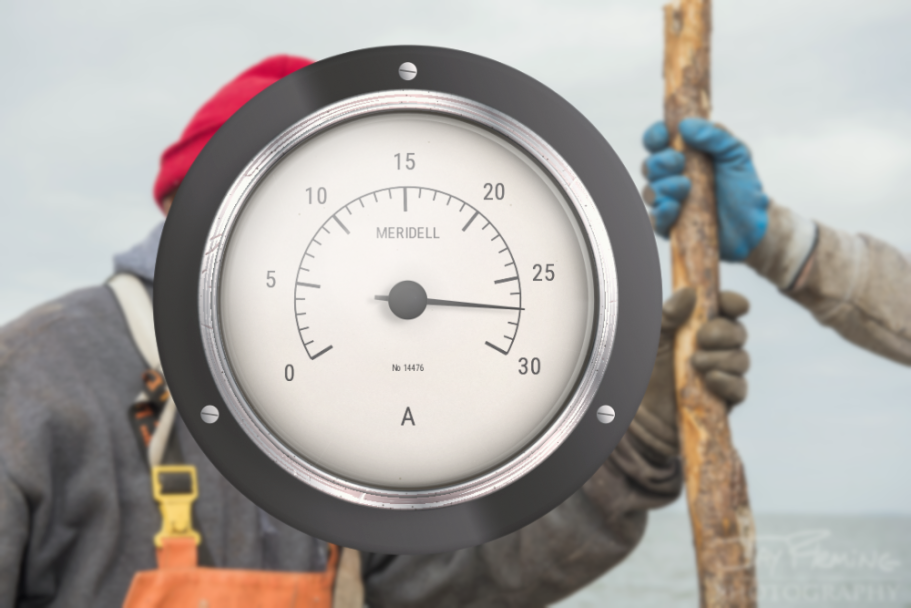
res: {"value": 27, "unit": "A"}
